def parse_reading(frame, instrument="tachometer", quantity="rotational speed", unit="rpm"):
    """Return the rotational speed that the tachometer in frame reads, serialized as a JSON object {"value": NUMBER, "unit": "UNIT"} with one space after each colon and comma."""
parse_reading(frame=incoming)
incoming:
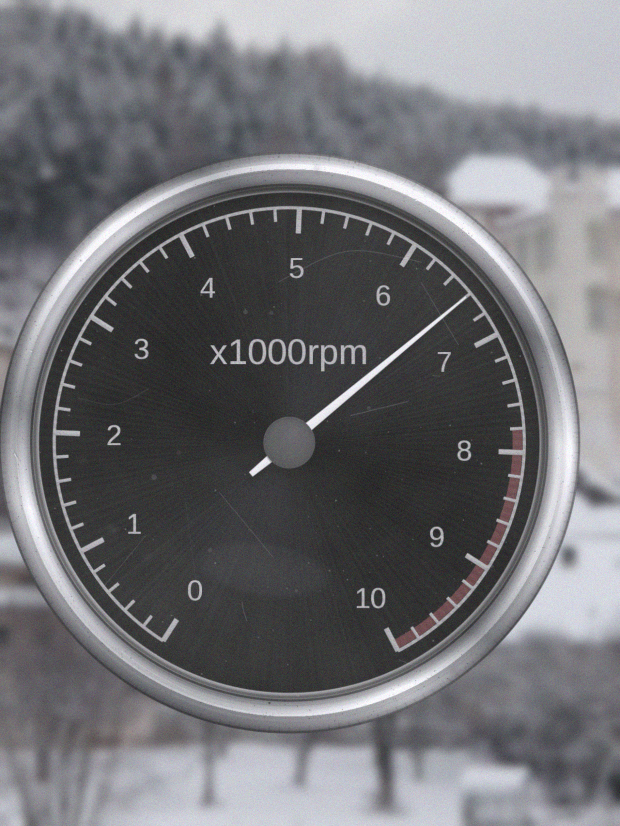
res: {"value": 6600, "unit": "rpm"}
